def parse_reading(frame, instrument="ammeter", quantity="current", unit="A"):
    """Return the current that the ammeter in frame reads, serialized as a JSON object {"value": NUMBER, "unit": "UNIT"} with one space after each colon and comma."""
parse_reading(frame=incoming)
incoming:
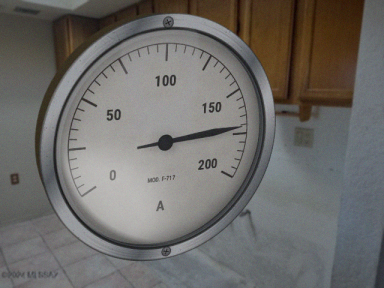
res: {"value": 170, "unit": "A"}
